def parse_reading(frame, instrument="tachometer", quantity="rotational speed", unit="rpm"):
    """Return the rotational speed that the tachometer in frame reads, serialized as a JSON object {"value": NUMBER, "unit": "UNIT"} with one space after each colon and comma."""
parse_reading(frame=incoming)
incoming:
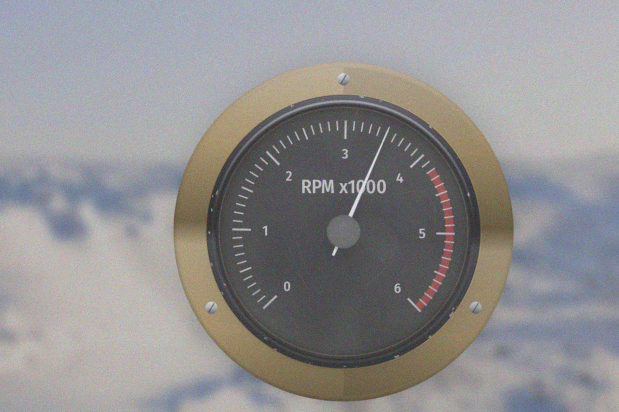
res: {"value": 3500, "unit": "rpm"}
